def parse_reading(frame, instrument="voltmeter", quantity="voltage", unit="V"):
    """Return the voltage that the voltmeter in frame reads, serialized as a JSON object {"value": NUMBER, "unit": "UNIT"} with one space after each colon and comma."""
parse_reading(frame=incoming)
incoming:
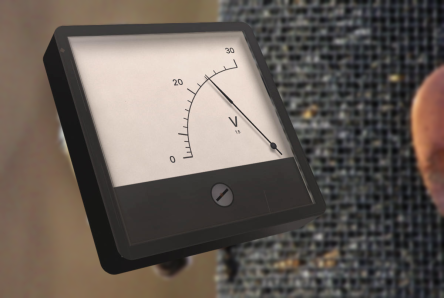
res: {"value": 24, "unit": "V"}
